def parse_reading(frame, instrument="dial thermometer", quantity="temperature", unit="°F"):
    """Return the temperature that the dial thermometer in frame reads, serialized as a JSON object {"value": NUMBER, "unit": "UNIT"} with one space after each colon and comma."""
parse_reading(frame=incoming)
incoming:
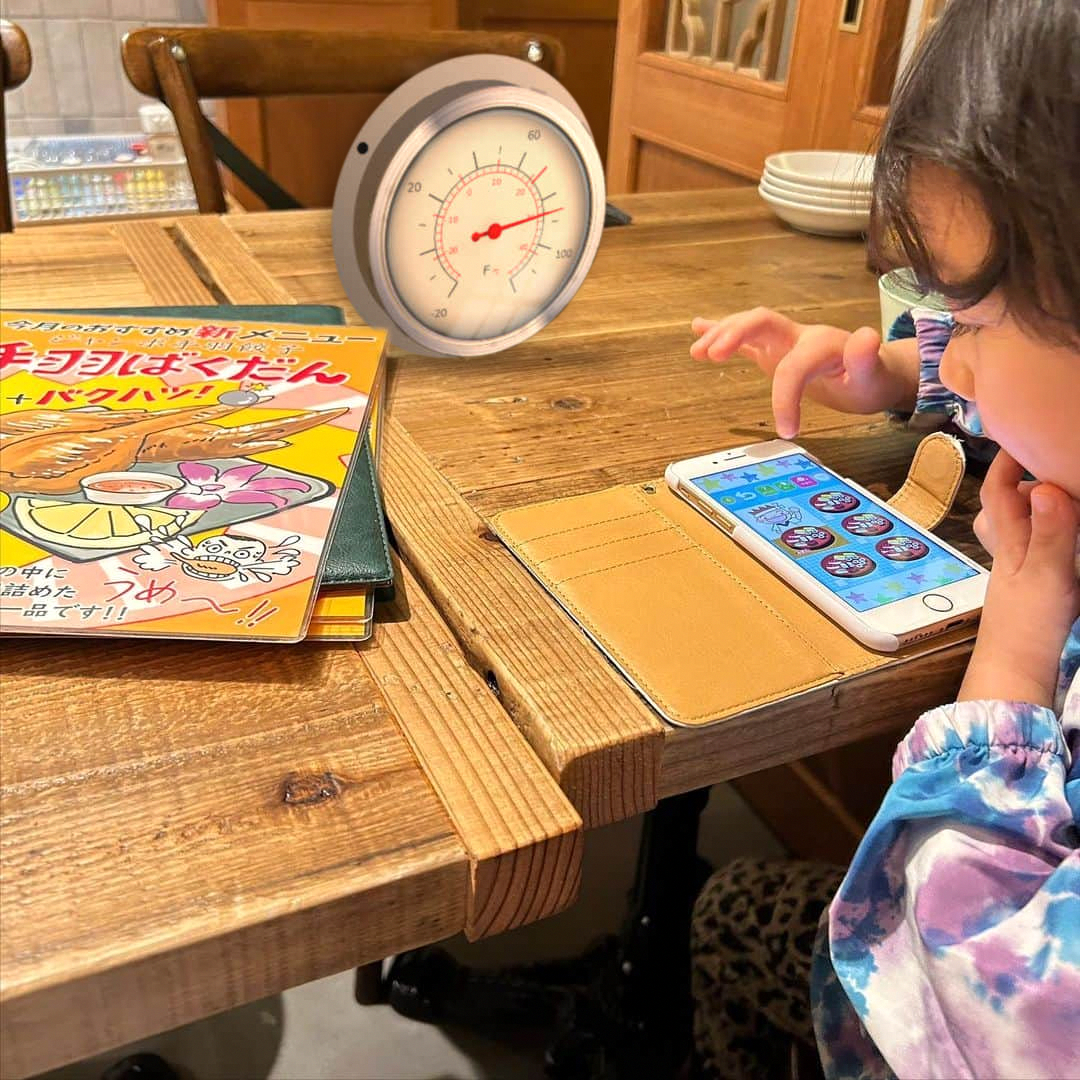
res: {"value": 85, "unit": "°F"}
